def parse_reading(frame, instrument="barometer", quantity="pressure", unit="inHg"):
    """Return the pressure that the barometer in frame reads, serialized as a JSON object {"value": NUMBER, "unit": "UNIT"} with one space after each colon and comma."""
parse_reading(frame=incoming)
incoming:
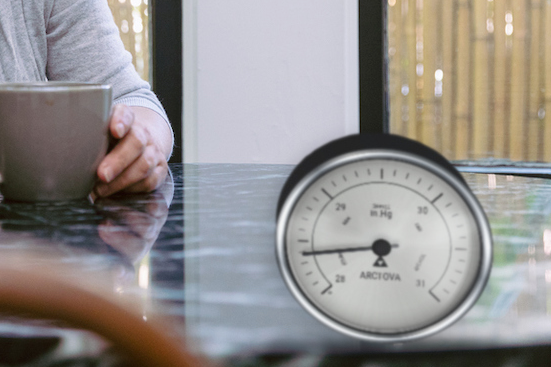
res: {"value": 28.4, "unit": "inHg"}
